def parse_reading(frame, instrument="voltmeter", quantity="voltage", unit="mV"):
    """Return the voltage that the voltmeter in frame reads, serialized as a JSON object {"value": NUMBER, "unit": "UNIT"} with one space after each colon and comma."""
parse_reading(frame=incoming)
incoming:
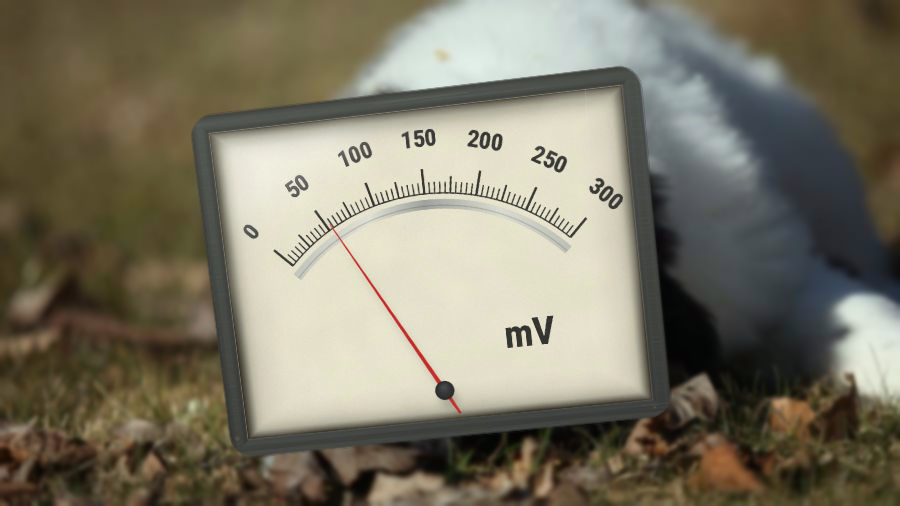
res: {"value": 55, "unit": "mV"}
